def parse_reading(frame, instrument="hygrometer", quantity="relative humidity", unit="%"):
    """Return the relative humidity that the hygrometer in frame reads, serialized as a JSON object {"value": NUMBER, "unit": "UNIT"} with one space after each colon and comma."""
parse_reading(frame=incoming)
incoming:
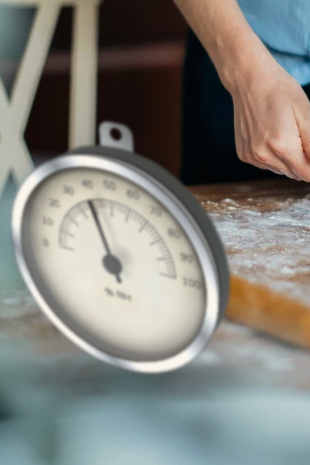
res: {"value": 40, "unit": "%"}
